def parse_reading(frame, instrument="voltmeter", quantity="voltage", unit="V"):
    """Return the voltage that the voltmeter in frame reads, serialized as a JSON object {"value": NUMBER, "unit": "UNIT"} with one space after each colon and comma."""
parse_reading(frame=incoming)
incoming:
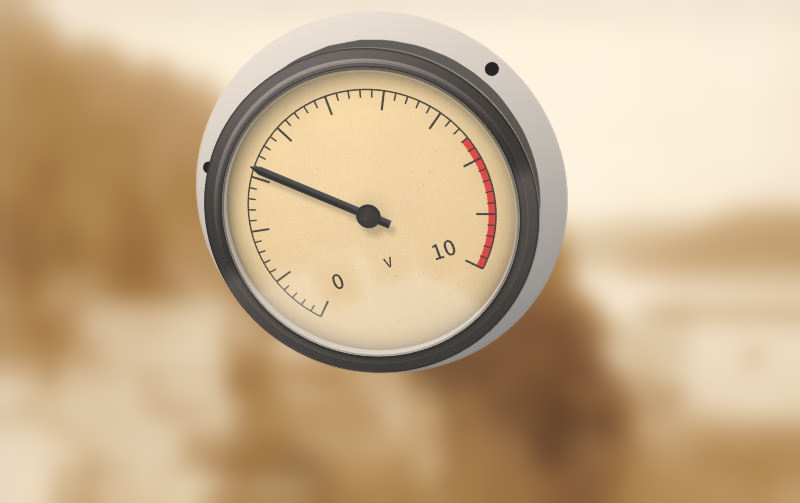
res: {"value": 3.2, "unit": "V"}
